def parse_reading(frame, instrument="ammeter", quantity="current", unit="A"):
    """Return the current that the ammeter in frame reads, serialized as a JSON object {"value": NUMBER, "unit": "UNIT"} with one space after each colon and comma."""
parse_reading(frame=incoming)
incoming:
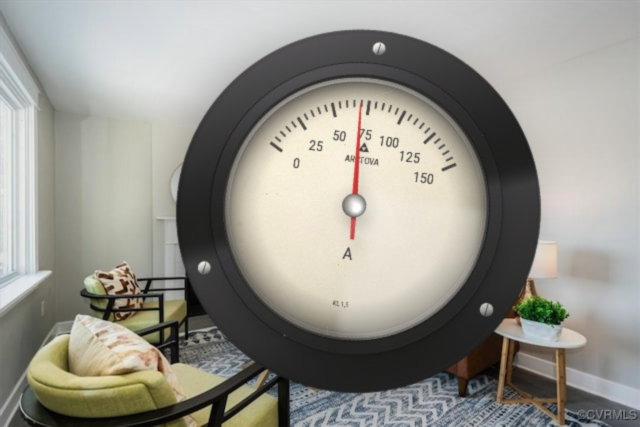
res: {"value": 70, "unit": "A"}
